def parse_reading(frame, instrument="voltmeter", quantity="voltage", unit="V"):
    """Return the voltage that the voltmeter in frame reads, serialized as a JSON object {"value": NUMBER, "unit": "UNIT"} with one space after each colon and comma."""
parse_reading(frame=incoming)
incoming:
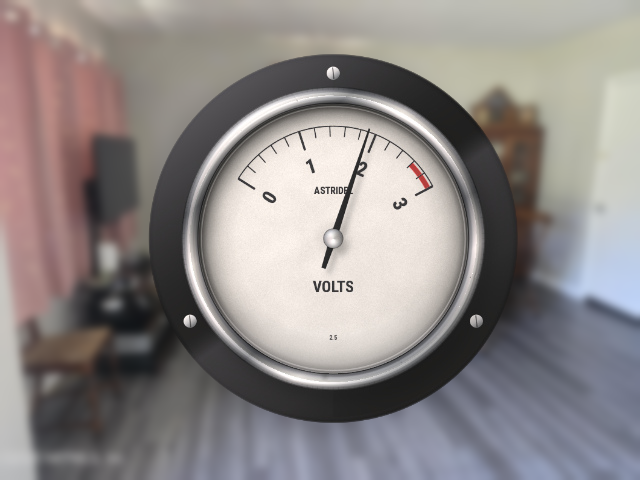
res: {"value": 1.9, "unit": "V"}
